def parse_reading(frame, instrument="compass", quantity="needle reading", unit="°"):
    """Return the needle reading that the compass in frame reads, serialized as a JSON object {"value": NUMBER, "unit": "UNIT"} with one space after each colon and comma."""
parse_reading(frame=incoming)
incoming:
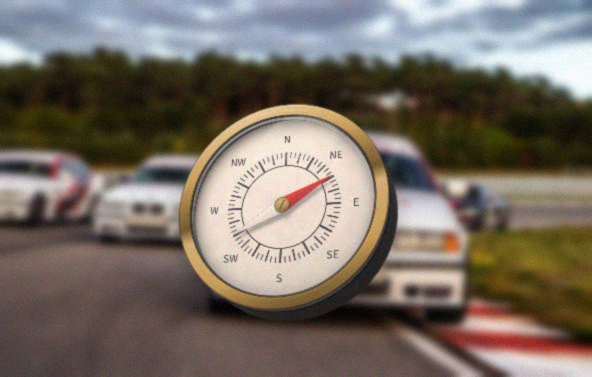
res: {"value": 60, "unit": "°"}
